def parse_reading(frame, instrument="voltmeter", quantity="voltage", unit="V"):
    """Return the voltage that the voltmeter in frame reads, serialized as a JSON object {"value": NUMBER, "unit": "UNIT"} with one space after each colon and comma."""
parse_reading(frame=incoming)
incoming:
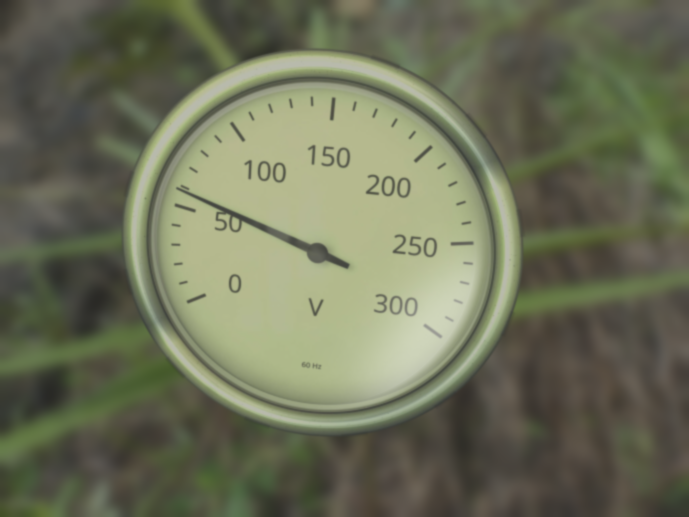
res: {"value": 60, "unit": "V"}
